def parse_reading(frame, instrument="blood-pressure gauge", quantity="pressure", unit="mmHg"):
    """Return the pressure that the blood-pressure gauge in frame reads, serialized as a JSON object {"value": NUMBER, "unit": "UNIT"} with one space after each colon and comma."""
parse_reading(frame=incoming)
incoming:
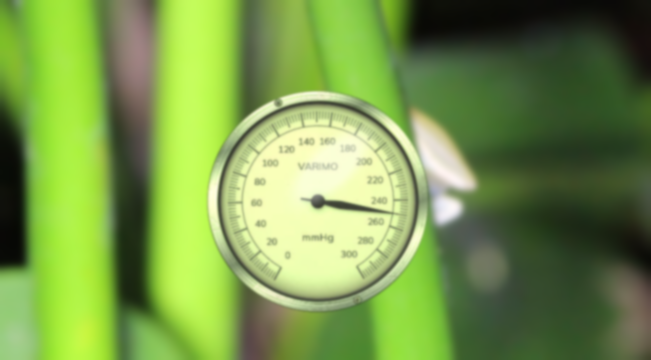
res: {"value": 250, "unit": "mmHg"}
